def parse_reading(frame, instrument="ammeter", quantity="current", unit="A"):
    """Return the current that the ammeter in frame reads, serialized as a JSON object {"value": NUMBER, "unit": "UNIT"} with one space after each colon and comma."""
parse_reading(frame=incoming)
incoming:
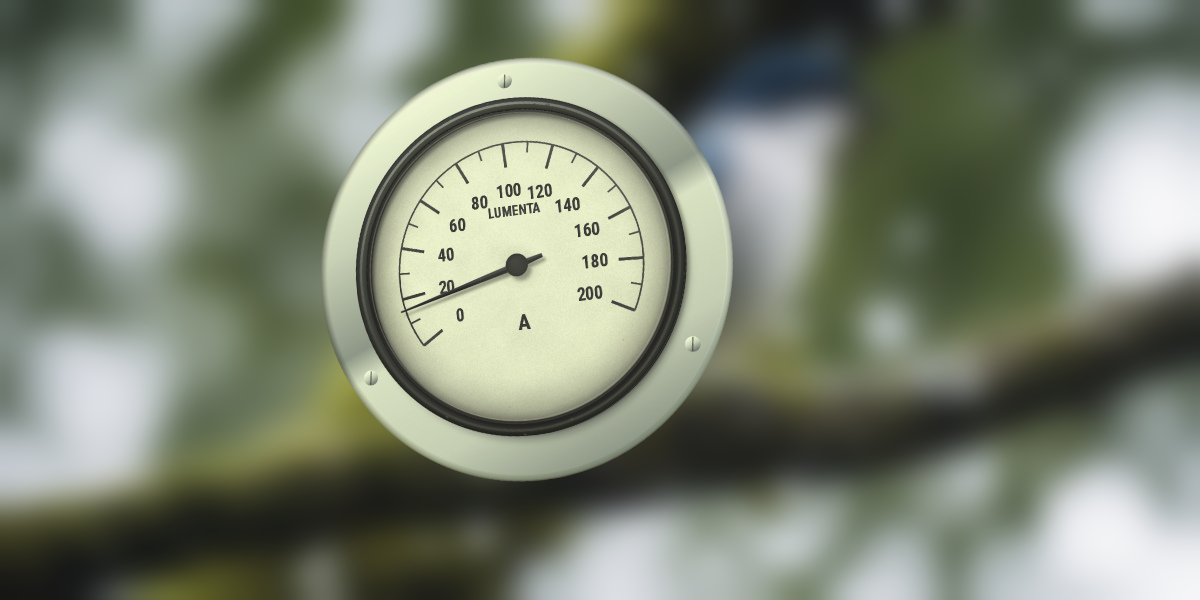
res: {"value": 15, "unit": "A"}
